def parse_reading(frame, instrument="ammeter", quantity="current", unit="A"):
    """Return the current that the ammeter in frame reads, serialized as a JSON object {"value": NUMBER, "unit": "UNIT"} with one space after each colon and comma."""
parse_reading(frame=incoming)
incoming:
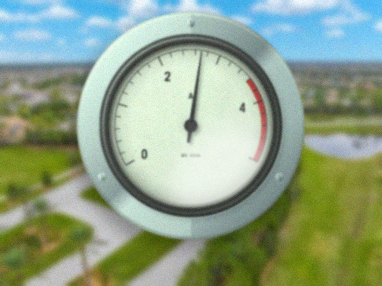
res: {"value": 2.7, "unit": "A"}
